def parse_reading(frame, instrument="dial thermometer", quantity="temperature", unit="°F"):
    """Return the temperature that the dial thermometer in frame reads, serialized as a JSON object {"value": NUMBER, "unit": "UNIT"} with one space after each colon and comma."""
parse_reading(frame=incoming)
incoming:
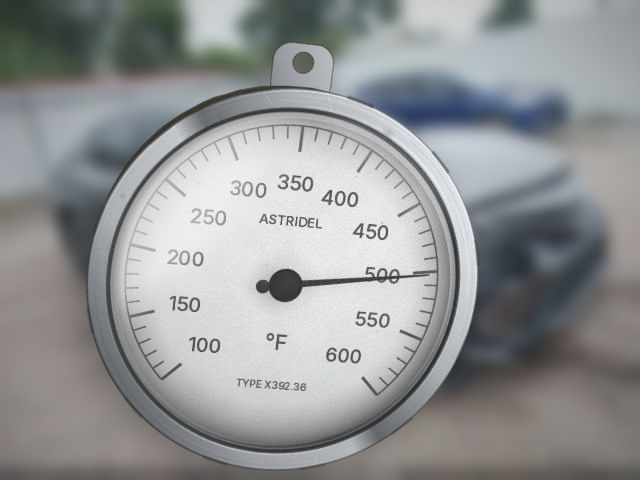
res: {"value": 500, "unit": "°F"}
